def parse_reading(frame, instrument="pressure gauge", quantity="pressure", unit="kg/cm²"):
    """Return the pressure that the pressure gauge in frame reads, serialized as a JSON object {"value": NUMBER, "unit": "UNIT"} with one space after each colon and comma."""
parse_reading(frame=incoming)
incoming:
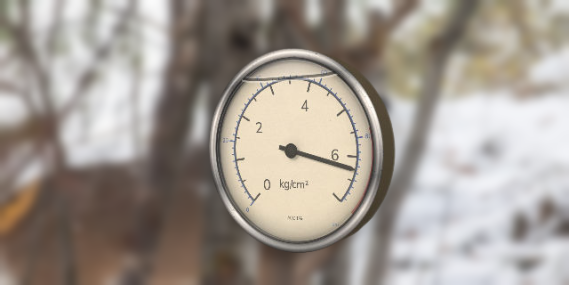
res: {"value": 6.25, "unit": "kg/cm²"}
